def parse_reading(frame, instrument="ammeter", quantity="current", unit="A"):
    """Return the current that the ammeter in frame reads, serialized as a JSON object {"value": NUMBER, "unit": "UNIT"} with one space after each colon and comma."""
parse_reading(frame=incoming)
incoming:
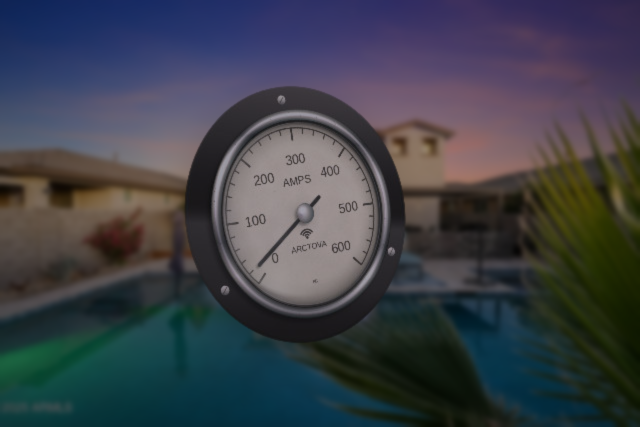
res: {"value": 20, "unit": "A"}
